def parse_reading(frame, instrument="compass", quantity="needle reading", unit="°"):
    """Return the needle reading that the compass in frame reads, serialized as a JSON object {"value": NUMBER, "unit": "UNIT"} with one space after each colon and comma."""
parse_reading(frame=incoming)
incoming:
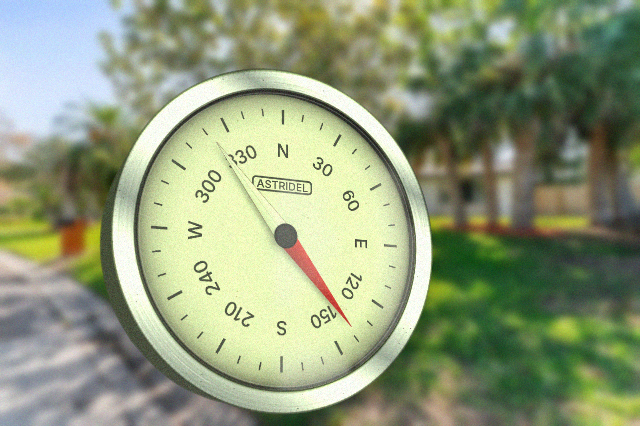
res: {"value": 140, "unit": "°"}
